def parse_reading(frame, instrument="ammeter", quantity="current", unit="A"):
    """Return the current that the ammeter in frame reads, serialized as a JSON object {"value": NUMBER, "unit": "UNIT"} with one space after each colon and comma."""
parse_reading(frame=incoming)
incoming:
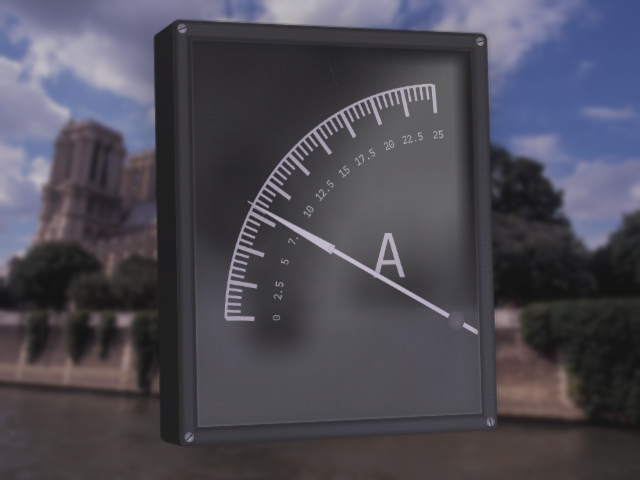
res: {"value": 8, "unit": "A"}
